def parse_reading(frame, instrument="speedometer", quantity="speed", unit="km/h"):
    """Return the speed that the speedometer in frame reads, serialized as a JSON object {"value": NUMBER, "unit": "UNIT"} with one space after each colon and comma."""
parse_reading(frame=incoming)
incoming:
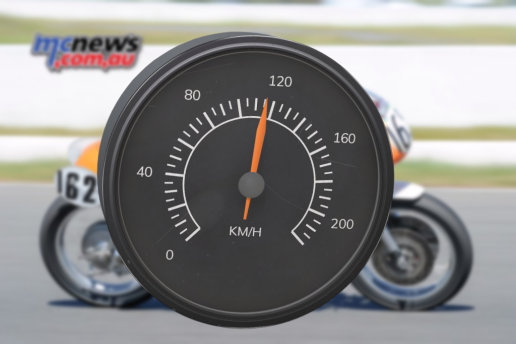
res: {"value": 115, "unit": "km/h"}
